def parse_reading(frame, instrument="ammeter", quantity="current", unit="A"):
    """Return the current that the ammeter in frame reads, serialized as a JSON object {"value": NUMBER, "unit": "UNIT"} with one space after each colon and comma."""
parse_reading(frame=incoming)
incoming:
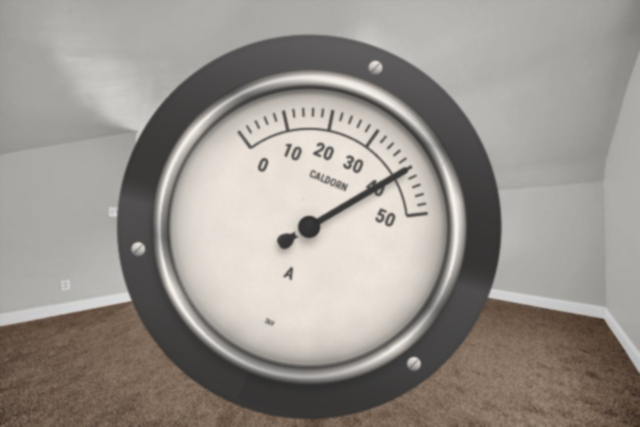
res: {"value": 40, "unit": "A"}
